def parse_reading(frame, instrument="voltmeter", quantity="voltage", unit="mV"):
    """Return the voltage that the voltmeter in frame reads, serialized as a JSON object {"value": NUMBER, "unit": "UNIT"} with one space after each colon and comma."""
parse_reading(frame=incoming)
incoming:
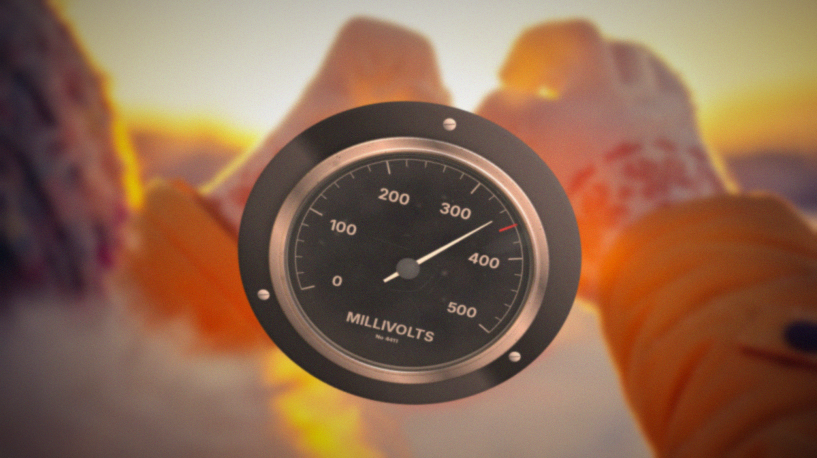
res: {"value": 340, "unit": "mV"}
